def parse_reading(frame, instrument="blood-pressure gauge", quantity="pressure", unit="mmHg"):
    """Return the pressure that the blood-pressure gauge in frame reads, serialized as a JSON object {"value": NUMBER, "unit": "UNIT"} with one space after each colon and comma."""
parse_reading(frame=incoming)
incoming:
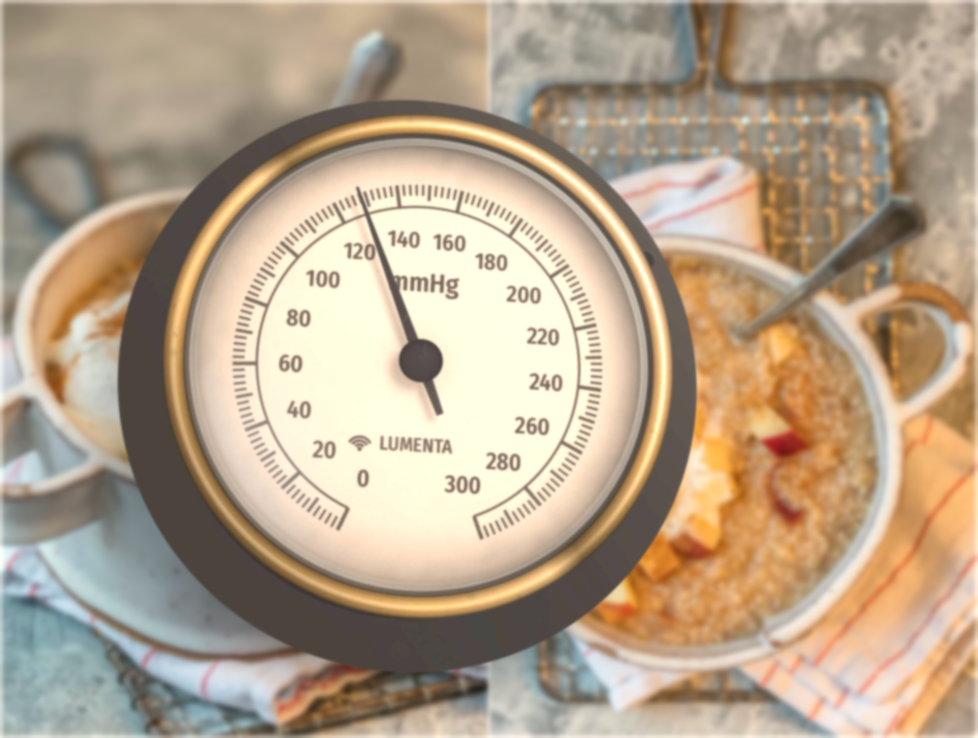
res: {"value": 128, "unit": "mmHg"}
